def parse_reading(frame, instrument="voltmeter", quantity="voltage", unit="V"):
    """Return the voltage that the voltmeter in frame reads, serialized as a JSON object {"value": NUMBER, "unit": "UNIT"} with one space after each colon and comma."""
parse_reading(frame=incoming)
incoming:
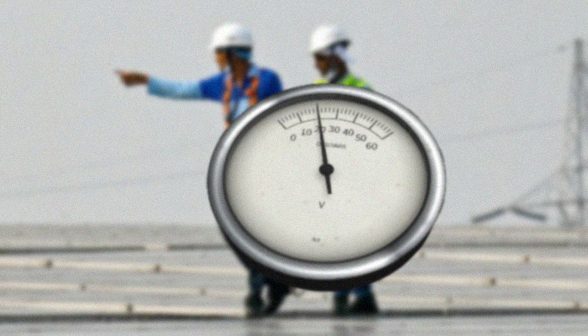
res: {"value": 20, "unit": "V"}
